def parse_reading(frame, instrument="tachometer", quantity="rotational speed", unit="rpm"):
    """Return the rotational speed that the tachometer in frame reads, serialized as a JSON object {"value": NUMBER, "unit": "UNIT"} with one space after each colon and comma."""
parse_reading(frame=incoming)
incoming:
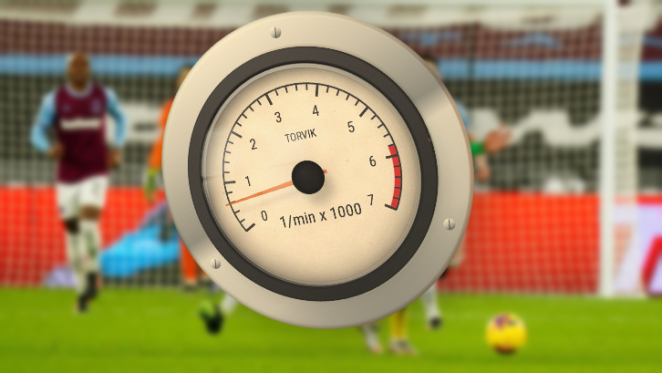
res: {"value": 600, "unit": "rpm"}
